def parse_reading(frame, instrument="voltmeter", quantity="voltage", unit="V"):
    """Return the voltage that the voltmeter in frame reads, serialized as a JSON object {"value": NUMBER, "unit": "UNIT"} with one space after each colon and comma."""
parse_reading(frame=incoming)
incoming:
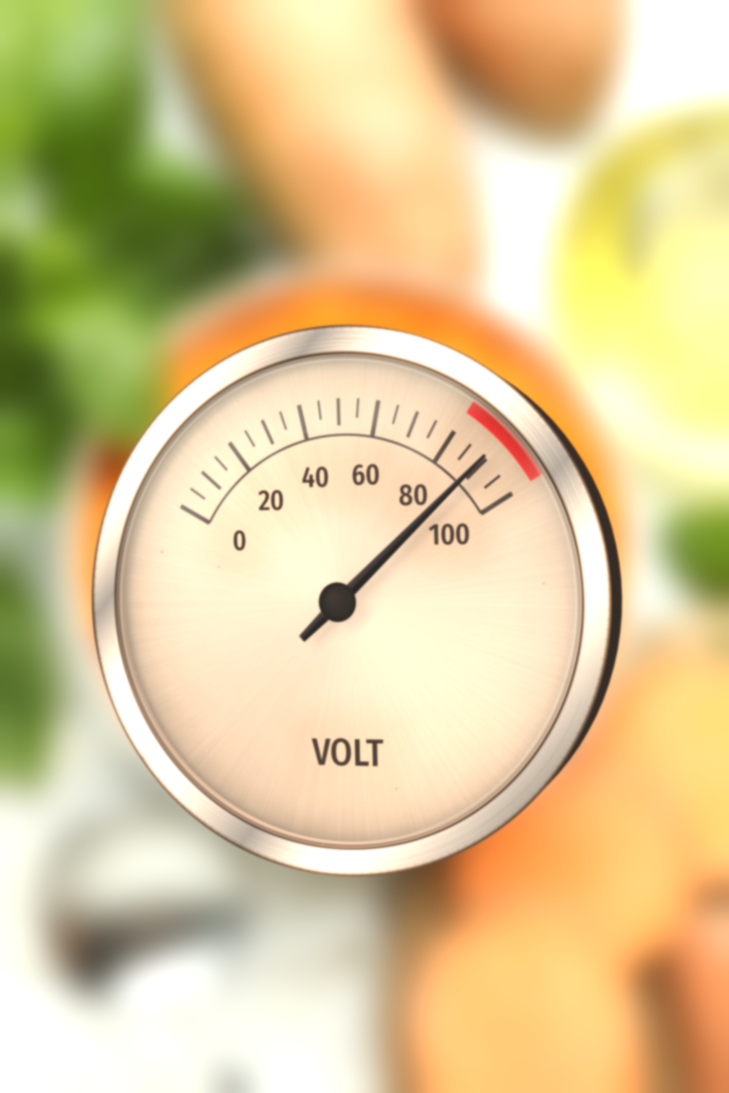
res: {"value": 90, "unit": "V"}
